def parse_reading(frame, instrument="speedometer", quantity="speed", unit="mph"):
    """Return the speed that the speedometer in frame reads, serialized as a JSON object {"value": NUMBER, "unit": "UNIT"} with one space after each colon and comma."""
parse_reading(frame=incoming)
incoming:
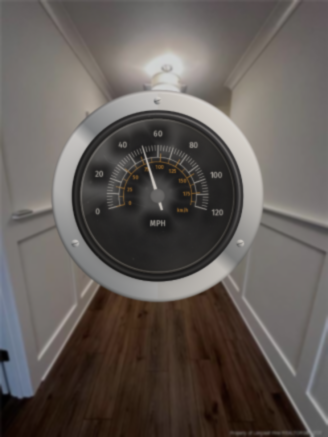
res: {"value": 50, "unit": "mph"}
